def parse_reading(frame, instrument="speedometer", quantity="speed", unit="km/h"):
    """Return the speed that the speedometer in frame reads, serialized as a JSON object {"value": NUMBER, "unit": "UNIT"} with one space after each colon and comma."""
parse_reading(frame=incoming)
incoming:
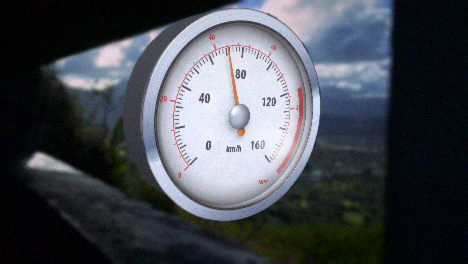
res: {"value": 70, "unit": "km/h"}
